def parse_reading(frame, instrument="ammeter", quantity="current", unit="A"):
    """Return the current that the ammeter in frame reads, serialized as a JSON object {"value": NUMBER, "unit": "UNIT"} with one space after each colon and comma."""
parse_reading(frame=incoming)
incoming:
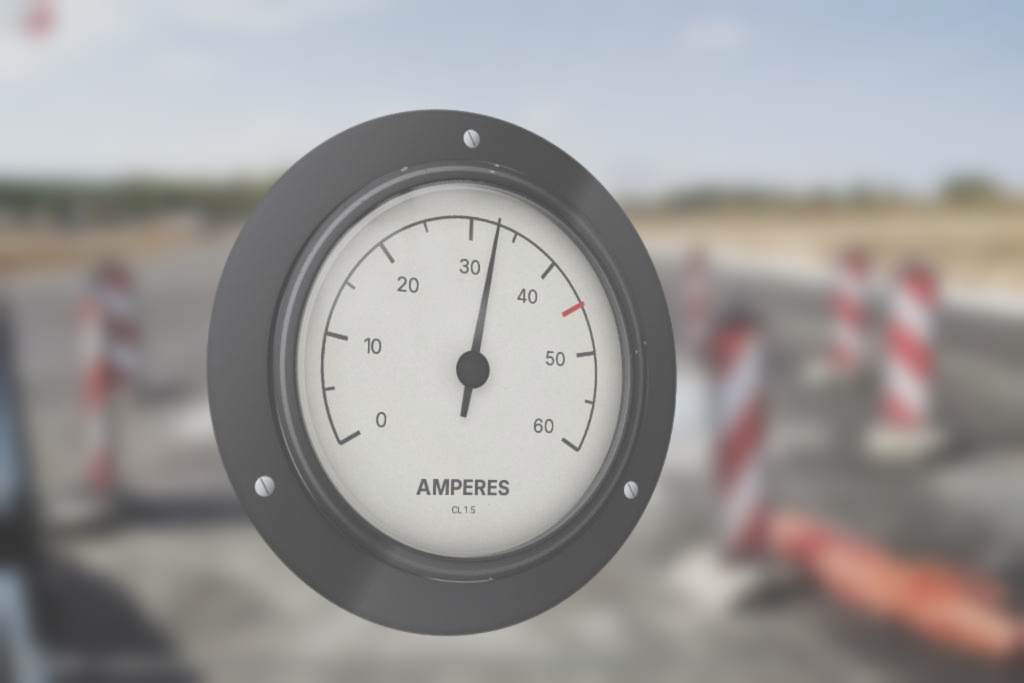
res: {"value": 32.5, "unit": "A"}
